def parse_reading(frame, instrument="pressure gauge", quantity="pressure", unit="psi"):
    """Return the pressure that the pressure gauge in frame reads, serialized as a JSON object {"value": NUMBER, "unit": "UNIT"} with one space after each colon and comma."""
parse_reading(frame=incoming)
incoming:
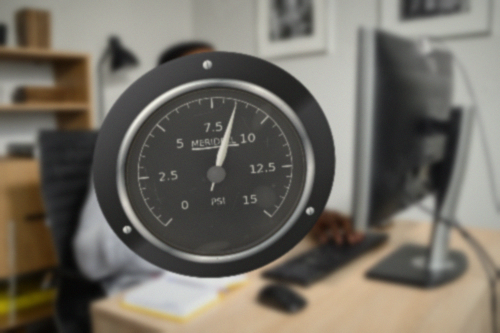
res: {"value": 8.5, "unit": "psi"}
